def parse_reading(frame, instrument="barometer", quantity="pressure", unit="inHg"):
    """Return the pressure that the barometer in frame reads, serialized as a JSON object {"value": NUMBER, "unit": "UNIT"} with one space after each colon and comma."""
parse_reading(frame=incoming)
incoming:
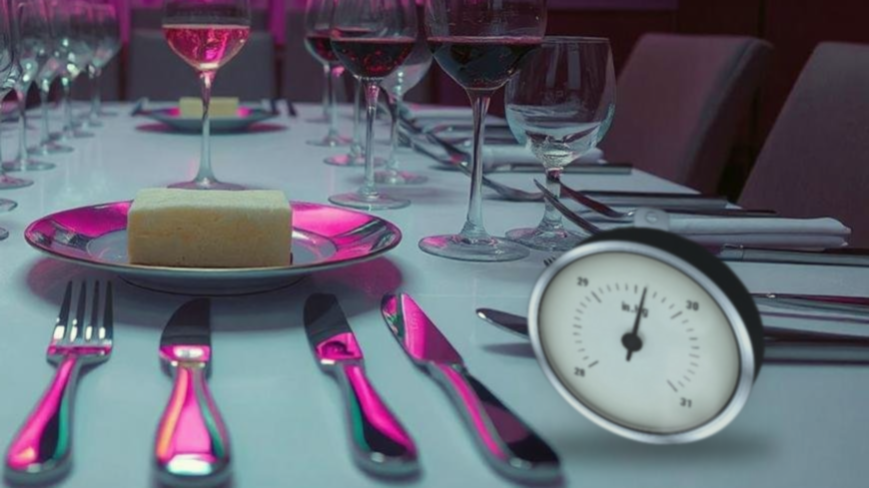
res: {"value": 29.6, "unit": "inHg"}
